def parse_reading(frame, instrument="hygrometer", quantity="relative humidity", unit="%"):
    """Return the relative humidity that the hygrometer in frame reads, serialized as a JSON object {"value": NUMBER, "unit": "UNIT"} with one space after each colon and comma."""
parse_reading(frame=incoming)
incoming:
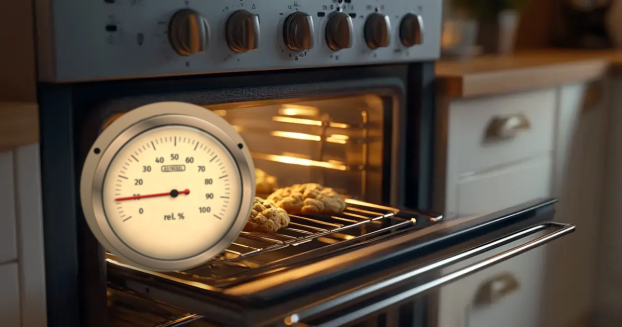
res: {"value": 10, "unit": "%"}
